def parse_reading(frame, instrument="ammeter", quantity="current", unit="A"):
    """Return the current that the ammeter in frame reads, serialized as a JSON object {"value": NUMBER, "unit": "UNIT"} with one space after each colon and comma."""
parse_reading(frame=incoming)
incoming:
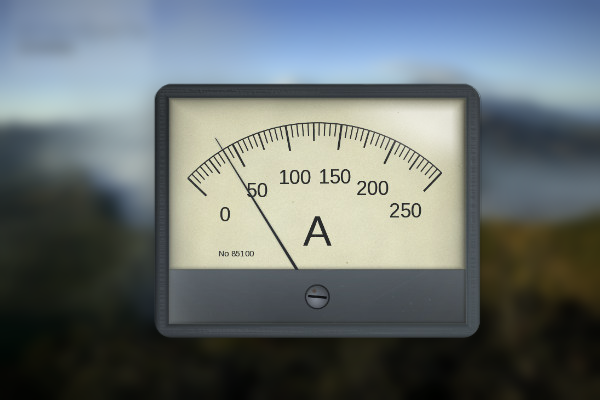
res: {"value": 40, "unit": "A"}
